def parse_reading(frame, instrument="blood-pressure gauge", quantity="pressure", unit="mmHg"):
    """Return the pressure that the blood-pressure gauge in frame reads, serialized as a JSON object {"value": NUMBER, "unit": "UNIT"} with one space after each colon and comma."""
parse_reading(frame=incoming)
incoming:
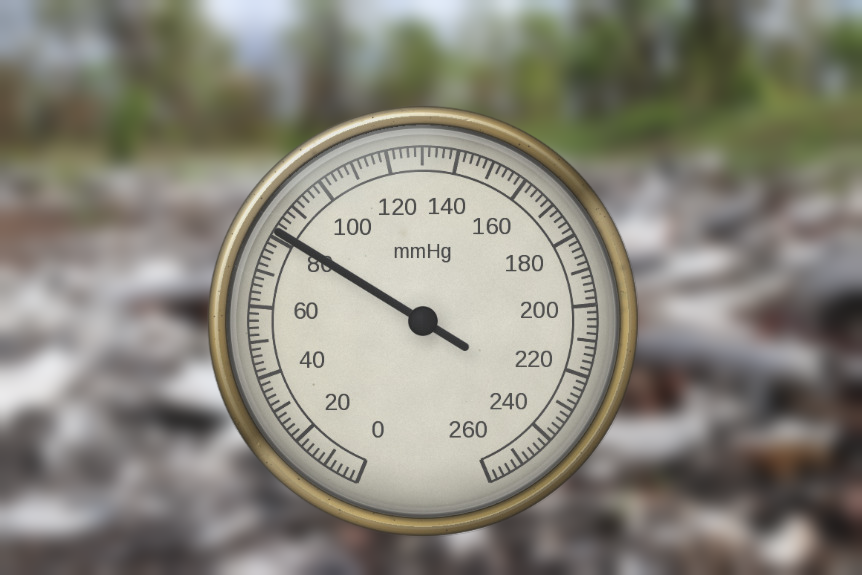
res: {"value": 82, "unit": "mmHg"}
